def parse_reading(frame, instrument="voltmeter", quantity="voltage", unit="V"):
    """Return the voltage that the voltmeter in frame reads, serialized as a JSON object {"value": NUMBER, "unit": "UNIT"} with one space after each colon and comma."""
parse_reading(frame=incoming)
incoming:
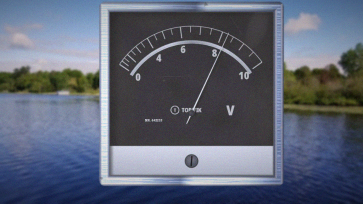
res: {"value": 8.25, "unit": "V"}
